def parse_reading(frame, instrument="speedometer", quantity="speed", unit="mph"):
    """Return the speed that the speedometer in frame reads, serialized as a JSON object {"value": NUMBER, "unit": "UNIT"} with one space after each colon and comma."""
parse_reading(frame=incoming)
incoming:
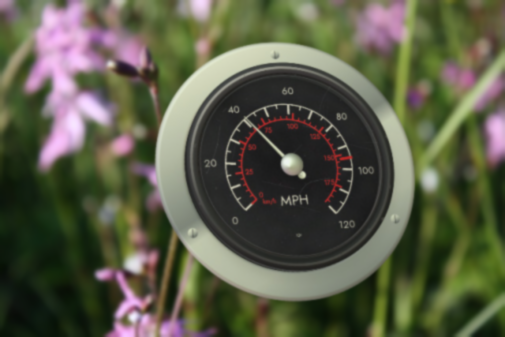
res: {"value": 40, "unit": "mph"}
